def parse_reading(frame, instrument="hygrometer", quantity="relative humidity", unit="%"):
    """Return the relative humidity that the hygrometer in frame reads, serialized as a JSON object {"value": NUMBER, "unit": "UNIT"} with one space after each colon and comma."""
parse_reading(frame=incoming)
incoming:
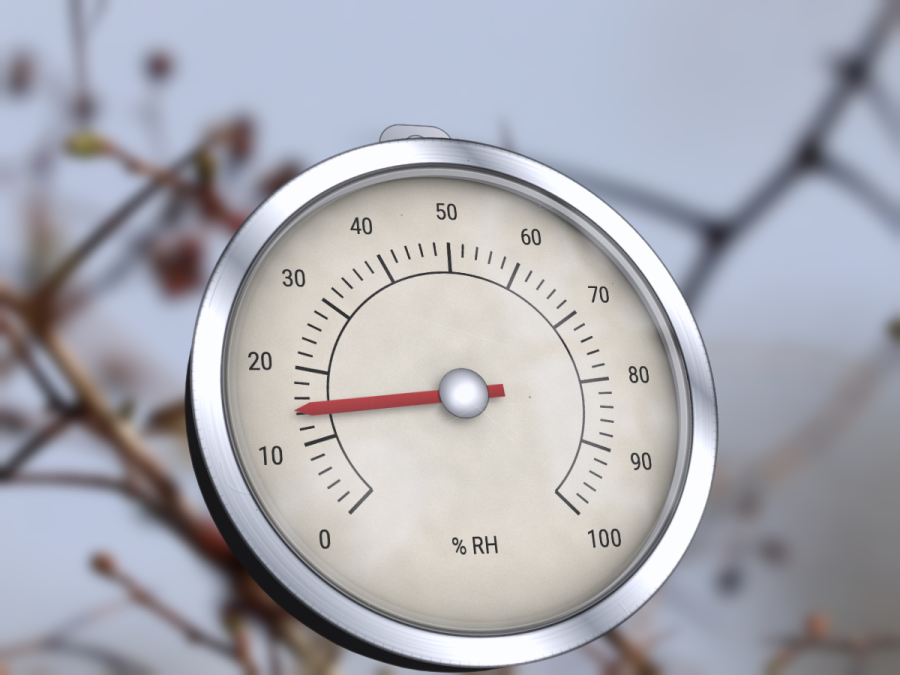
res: {"value": 14, "unit": "%"}
